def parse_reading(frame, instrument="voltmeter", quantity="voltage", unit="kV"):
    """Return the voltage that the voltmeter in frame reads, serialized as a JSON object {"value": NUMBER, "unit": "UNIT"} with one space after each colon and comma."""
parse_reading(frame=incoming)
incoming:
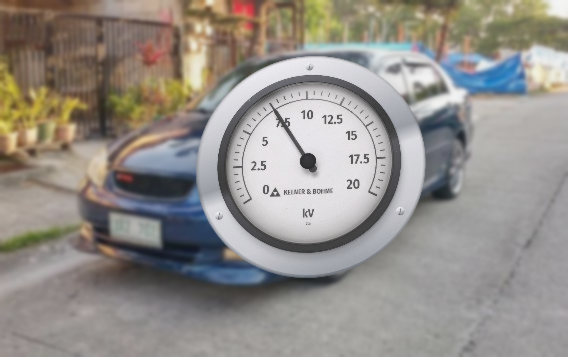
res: {"value": 7.5, "unit": "kV"}
